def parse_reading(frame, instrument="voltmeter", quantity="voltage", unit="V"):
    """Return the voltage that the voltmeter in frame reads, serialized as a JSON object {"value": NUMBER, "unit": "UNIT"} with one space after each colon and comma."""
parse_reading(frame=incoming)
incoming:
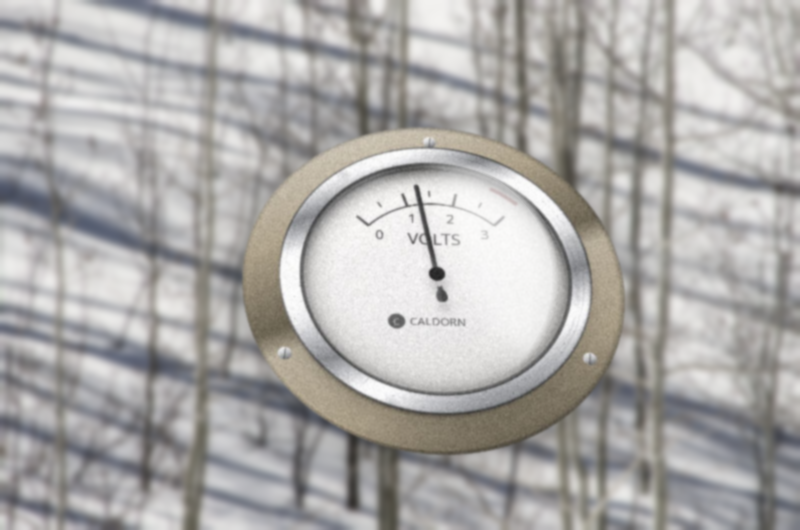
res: {"value": 1.25, "unit": "V"}
